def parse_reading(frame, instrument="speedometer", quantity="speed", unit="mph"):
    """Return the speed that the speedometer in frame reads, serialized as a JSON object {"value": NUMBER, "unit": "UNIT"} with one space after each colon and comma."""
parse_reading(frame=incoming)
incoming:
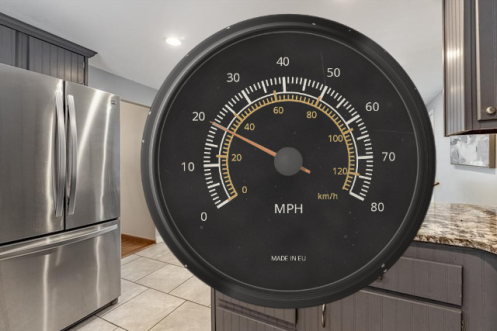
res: {"value": 20, "unit": "mph"}
